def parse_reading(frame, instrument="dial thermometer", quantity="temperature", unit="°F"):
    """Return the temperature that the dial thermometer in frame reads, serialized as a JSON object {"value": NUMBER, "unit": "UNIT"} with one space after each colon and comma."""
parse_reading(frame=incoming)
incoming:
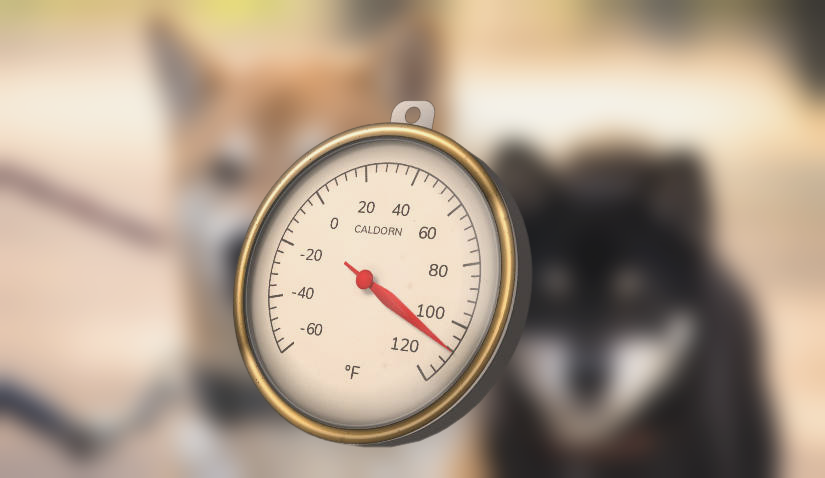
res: {"value": 108, "unit": "°F"}
